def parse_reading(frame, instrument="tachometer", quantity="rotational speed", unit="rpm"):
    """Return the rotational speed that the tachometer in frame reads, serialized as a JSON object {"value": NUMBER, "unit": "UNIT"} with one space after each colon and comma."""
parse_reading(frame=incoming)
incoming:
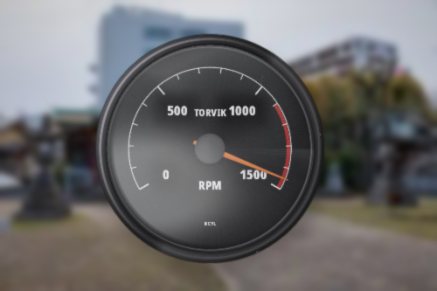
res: {"value": 1450, "unit": "rpm"}
